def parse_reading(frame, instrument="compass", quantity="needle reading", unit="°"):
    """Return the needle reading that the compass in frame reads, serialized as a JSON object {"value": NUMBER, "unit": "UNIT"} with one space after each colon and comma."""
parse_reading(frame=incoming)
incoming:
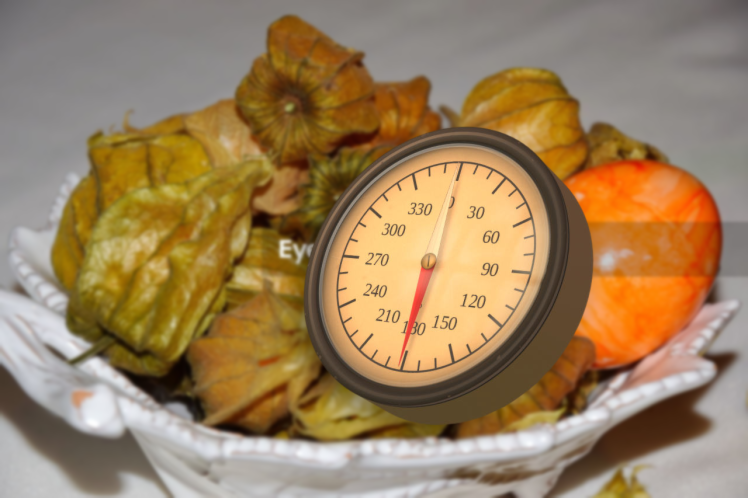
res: {"value": 180, "unit": "°"}
